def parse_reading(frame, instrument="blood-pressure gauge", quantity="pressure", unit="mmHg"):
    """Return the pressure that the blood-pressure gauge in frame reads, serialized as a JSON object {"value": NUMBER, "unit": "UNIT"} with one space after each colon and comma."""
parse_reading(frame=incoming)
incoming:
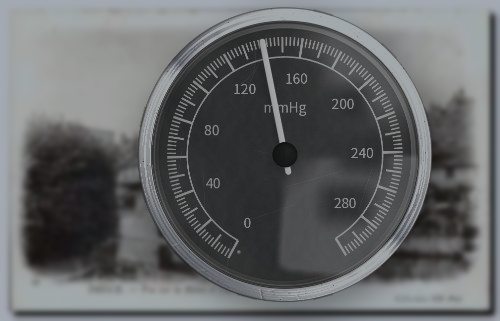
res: {"value": 140, "unit": "mmHg"}
